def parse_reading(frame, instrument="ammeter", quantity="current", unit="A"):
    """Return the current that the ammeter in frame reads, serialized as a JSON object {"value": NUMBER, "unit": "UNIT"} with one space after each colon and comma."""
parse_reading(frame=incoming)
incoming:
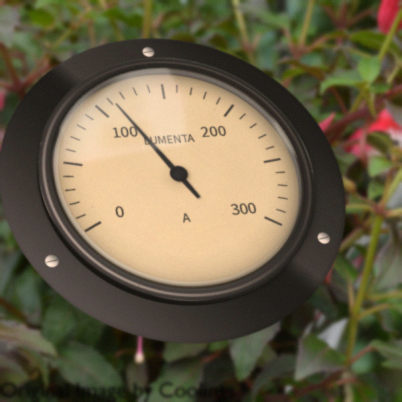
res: {"value": 110, "unit": "A"}
